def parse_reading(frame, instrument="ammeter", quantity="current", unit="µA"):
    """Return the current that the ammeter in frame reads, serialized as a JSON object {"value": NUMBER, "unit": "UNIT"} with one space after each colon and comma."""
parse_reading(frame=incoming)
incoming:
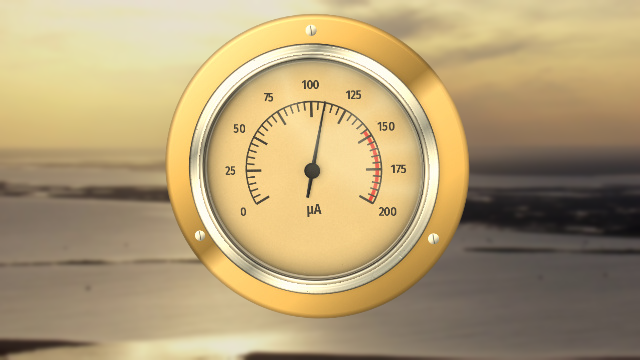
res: {"value": 110, "unit": "µA"}
